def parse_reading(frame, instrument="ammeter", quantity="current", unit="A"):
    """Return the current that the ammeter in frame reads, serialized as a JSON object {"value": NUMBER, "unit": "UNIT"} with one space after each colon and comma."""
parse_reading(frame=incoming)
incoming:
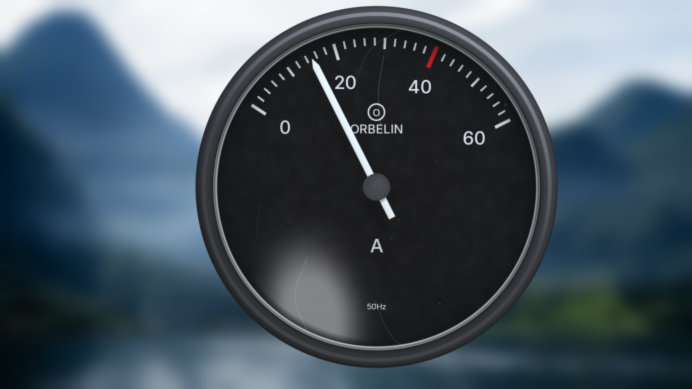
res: {"value": 15, "unit": "A"}
